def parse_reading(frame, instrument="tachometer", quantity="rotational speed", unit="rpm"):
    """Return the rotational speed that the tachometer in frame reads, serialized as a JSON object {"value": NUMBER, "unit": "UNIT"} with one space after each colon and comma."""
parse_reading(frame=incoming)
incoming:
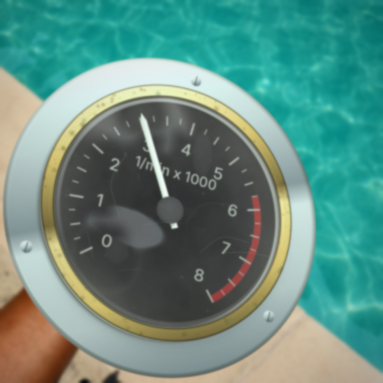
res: {"value": 3000, "unit": "rpm"}
